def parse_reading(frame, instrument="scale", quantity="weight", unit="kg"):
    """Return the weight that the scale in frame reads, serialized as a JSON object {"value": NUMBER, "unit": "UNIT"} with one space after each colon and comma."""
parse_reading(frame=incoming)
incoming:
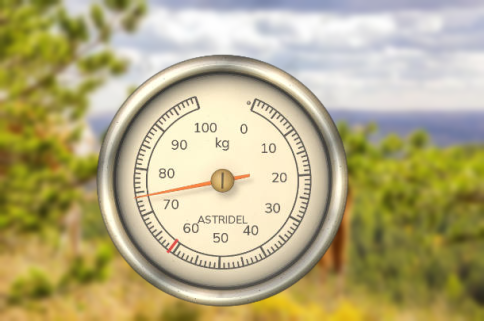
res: {"value": 74, "unit": "kg"}
